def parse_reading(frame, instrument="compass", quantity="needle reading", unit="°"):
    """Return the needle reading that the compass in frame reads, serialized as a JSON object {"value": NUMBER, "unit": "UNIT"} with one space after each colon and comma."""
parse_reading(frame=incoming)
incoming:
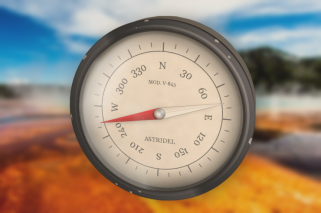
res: {"value": 255, "unit": "°"}
